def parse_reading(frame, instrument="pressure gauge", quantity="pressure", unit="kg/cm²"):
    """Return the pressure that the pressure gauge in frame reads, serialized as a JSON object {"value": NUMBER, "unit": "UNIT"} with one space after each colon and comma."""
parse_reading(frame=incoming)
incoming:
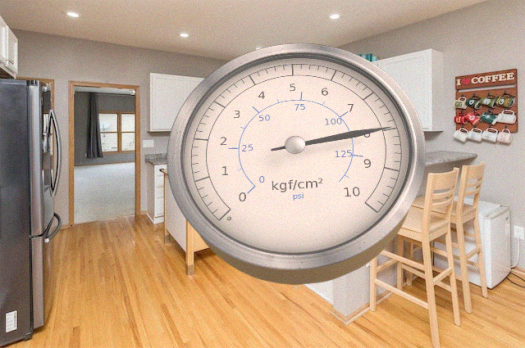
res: {"value": 8, "unit": "kg/cm²"}
